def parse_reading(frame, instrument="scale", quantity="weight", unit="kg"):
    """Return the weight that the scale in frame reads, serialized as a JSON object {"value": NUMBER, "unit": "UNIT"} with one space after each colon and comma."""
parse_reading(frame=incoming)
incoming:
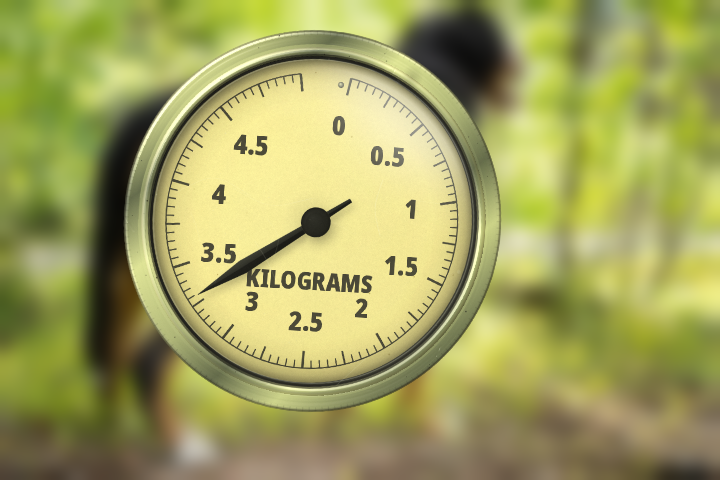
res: {"value": 3.3, "unit": "kg"}
